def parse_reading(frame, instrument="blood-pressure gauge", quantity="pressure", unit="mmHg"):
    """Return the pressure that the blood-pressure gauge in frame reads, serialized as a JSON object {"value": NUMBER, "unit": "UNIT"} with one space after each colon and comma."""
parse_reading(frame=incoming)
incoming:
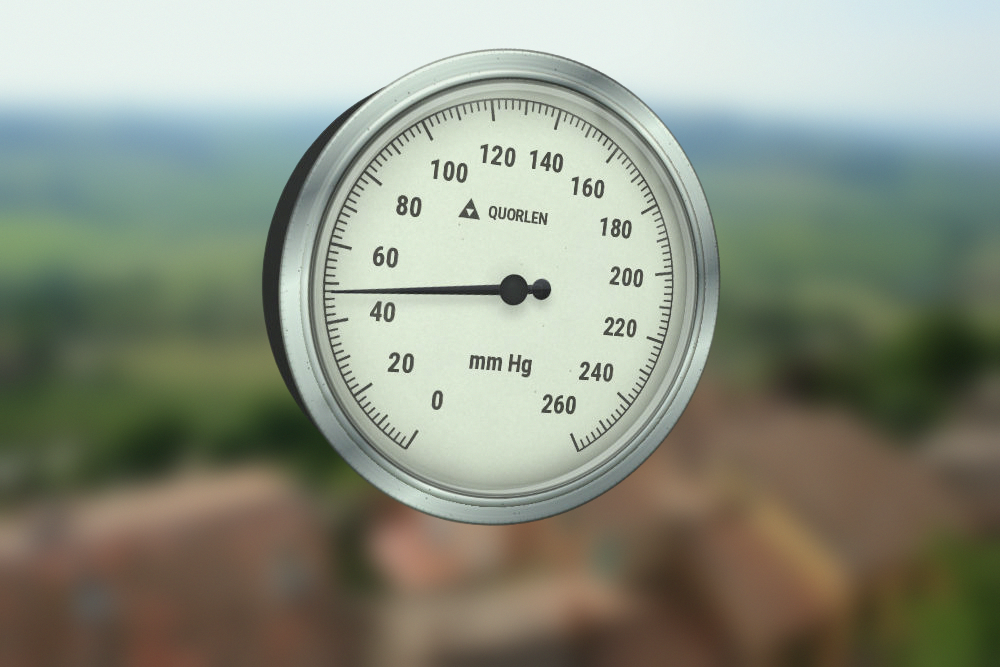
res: {"value": 48, "unit": "mmHg"}
